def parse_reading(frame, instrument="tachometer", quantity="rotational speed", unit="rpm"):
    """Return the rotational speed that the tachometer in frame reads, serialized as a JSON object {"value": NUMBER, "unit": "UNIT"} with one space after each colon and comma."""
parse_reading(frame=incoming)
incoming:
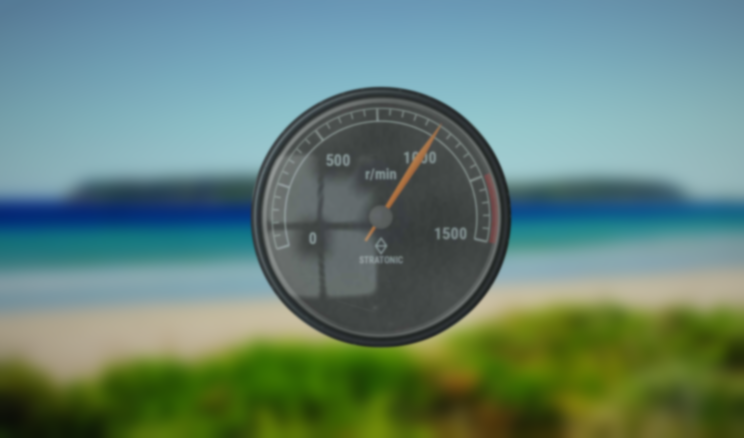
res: {"value": 1000, "unit": "rpm"}
